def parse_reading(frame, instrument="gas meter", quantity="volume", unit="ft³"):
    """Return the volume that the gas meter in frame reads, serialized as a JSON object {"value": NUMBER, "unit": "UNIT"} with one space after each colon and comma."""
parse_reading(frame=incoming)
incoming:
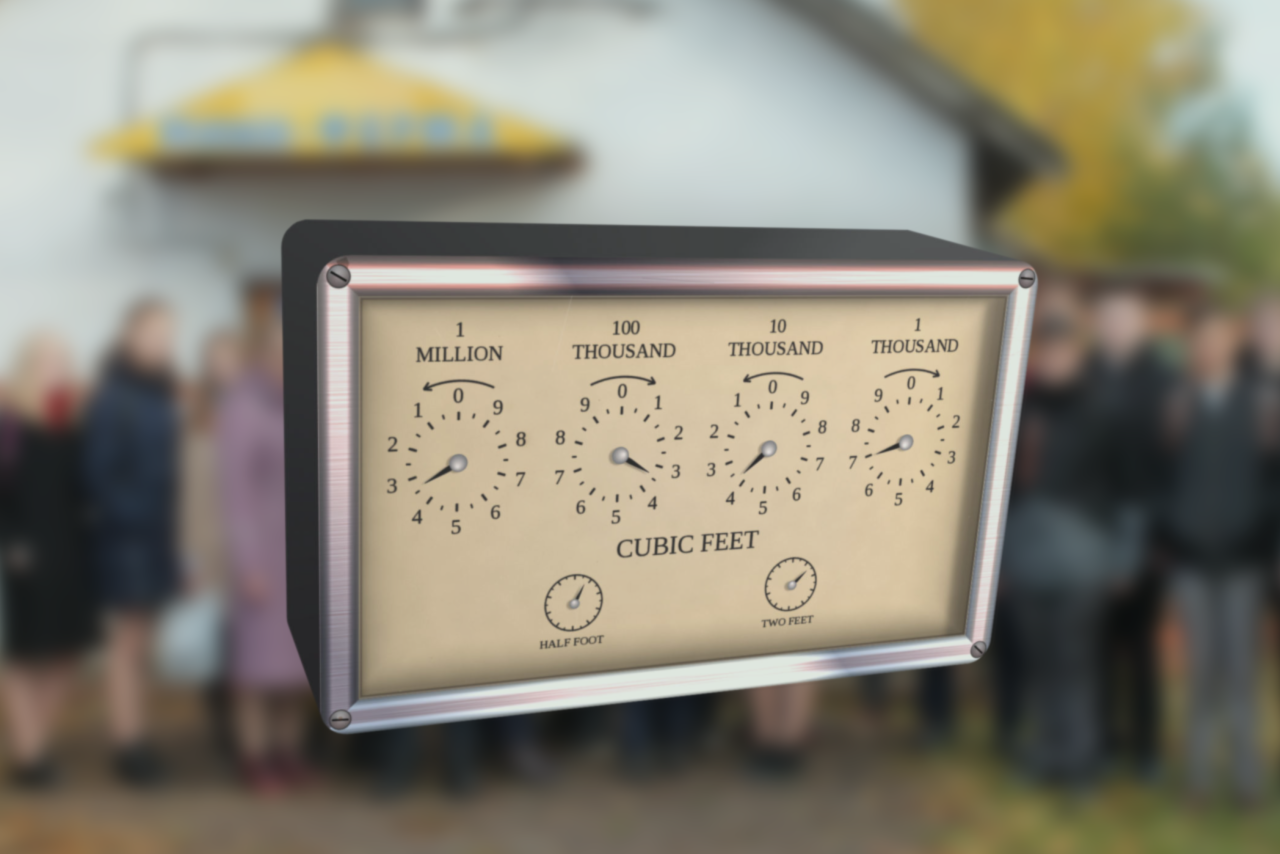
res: {"value": 333700, "unit": "ft³"}
